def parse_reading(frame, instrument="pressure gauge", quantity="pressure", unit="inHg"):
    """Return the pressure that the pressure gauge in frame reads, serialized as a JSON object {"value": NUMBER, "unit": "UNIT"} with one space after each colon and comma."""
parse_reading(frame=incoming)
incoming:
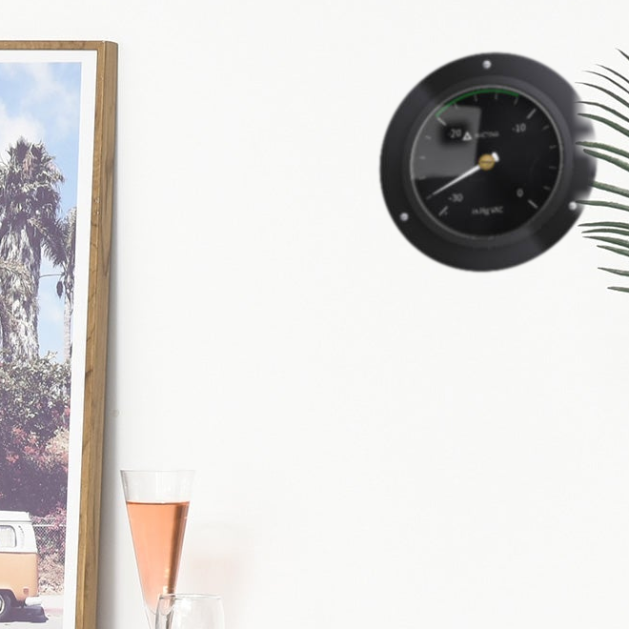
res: {"value": -28, "unit": "inHg"}
